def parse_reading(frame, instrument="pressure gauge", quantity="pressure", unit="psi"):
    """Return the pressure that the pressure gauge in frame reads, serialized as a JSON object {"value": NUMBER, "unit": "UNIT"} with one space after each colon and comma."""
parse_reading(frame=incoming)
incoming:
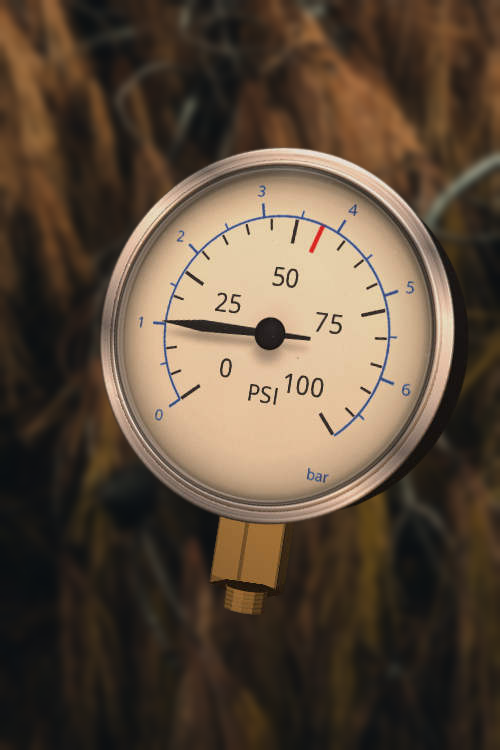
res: {"value": 15, "unit": "psi"}
